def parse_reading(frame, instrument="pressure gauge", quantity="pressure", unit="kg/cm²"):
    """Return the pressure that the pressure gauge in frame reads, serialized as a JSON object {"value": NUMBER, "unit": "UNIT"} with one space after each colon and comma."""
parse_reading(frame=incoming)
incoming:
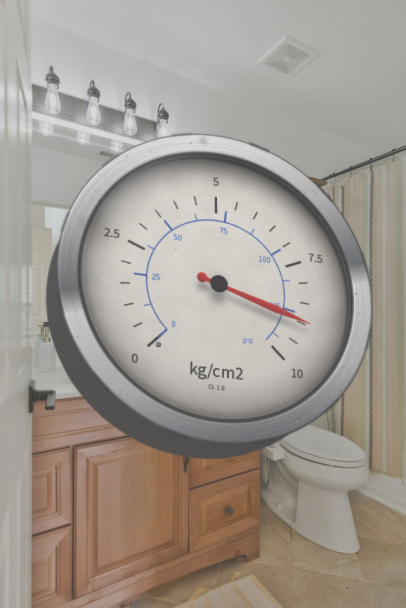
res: {"value": 9, "unit": "kg/cm²"}
